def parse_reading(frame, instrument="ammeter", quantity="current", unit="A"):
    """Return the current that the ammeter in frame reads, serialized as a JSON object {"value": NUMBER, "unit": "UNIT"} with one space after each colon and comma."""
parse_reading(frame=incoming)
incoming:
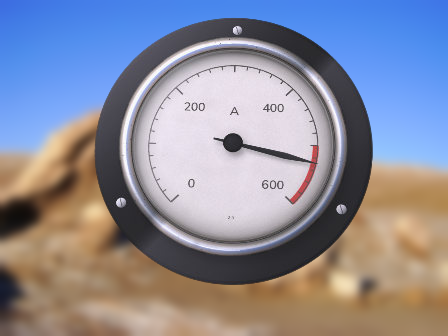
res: {"value": 530, "unit": "A"}
